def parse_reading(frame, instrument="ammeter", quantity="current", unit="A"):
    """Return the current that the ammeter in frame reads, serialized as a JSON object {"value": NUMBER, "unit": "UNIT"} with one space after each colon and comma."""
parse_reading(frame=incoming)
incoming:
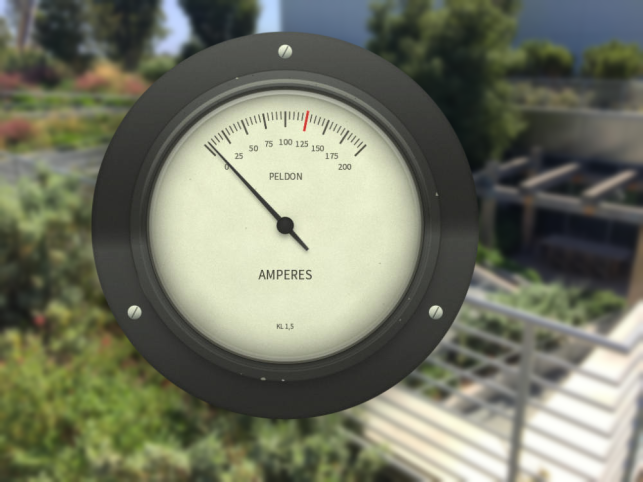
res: {"value": 5, "unit": "A"}
